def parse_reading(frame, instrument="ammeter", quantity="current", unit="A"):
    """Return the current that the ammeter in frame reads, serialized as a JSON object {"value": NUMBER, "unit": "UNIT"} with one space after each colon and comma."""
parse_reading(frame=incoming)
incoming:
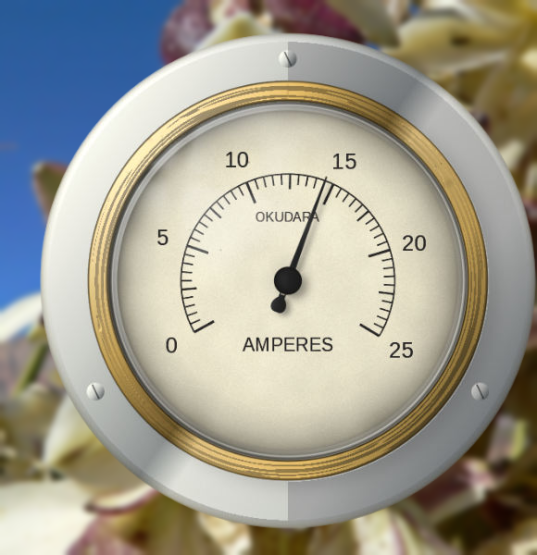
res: {"value": 14.5, "unit": "A"}
